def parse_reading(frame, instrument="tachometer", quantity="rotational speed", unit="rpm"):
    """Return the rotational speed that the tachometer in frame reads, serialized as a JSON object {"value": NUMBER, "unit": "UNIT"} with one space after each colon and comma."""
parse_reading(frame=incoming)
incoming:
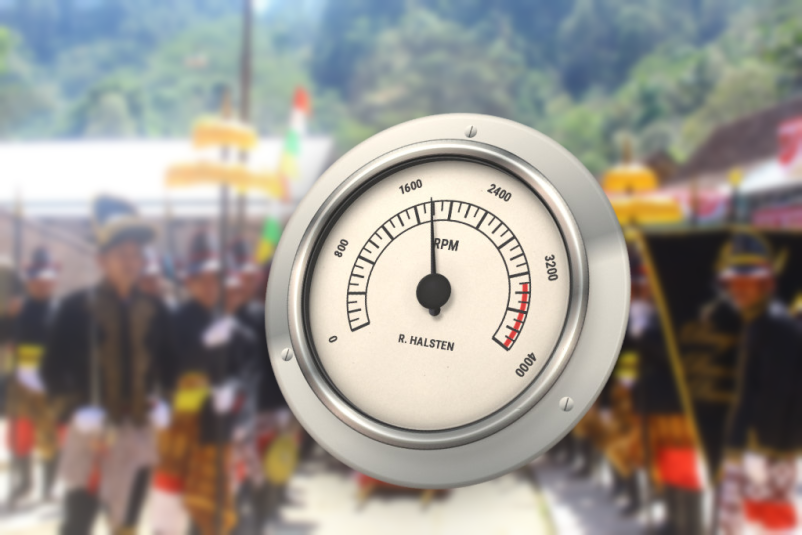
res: {"value": 1800, "unit": "rpm"}
